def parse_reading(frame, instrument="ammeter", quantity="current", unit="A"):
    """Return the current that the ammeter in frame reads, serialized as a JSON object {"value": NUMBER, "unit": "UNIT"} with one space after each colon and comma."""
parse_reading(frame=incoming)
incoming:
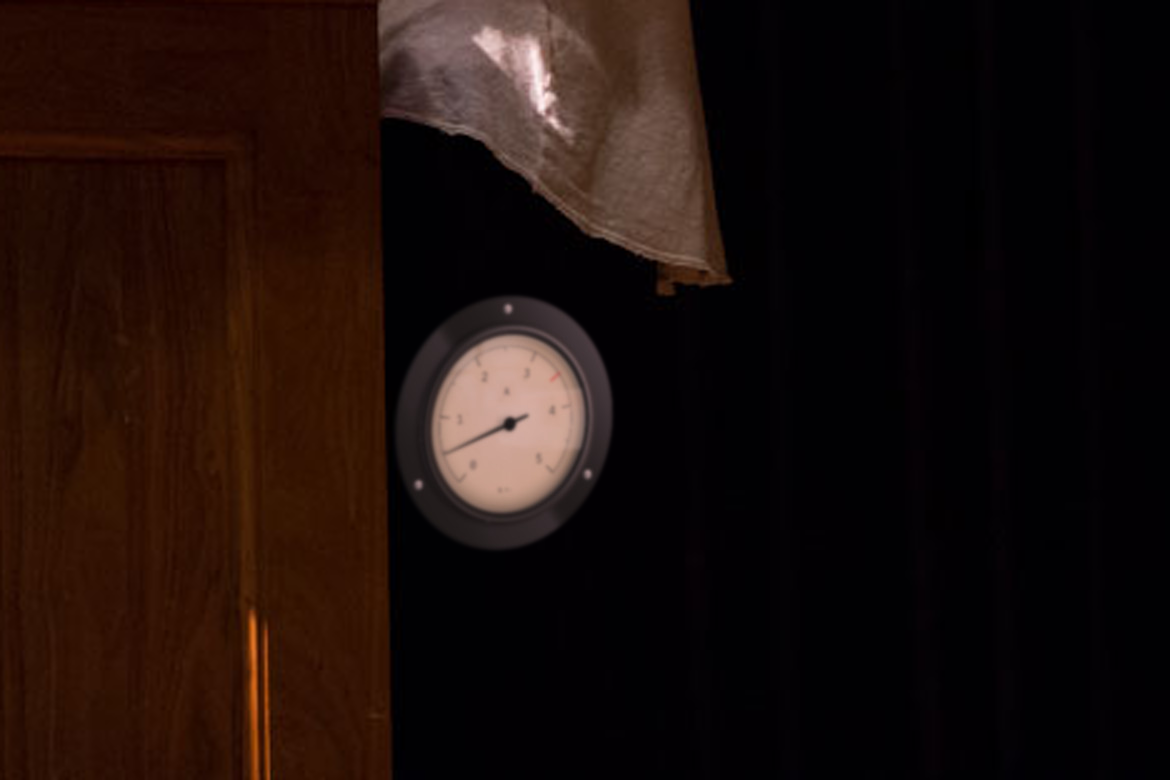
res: {"value": 0.5, "unit": "A"}
